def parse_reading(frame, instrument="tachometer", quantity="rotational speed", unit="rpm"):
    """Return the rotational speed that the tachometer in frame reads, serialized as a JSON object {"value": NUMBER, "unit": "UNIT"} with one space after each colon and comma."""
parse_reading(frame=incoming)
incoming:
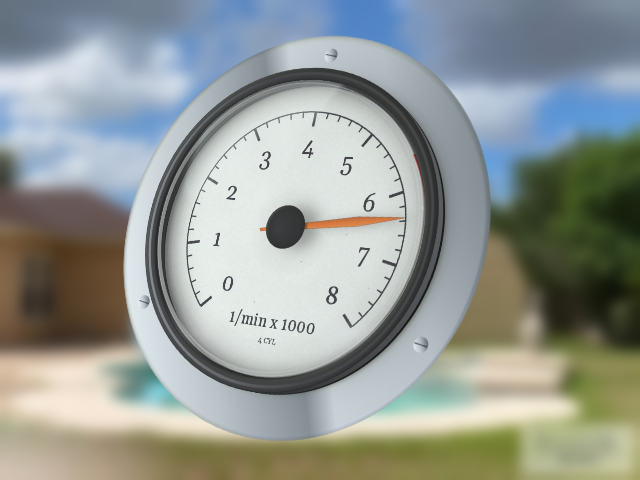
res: {"value": 6400, "unit": "rpm"}
